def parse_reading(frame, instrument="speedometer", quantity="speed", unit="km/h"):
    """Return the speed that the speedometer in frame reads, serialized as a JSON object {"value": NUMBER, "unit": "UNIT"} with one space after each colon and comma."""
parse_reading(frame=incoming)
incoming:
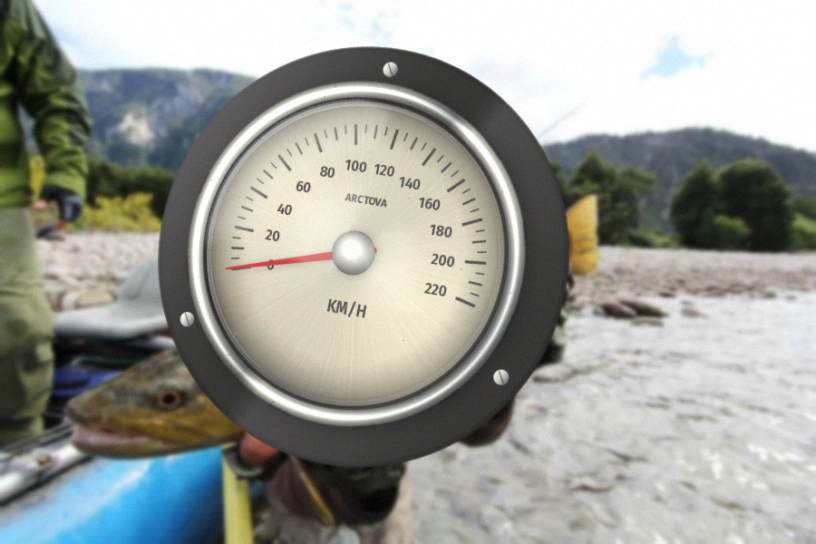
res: {"value": 0, "unit": "km/h"}
